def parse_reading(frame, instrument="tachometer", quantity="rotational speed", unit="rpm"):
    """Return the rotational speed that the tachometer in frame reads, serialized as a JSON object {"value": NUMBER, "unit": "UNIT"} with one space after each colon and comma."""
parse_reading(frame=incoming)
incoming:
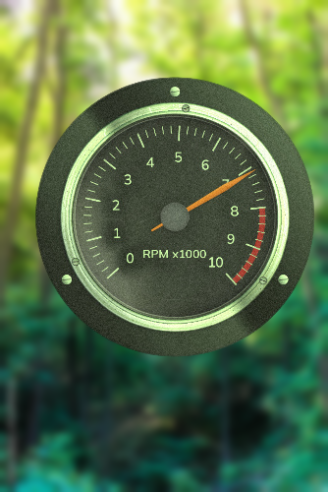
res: {"value": 7100, "unit": "rpm"}
